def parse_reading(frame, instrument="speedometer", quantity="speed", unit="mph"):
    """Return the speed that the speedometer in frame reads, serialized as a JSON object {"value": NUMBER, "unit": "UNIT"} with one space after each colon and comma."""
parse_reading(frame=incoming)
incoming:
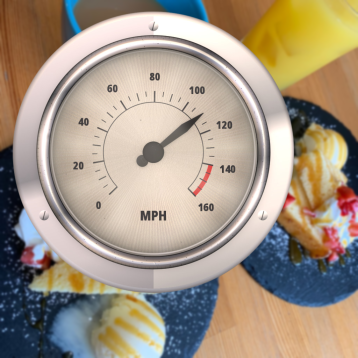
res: {"value": 110, "unit": "mph"}
